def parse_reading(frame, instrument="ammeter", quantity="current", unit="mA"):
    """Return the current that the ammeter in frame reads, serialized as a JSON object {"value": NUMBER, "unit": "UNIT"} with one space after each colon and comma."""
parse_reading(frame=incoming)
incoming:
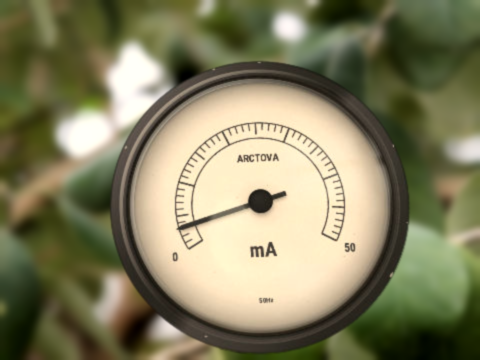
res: {"value": 3, "unit": "mA"}
